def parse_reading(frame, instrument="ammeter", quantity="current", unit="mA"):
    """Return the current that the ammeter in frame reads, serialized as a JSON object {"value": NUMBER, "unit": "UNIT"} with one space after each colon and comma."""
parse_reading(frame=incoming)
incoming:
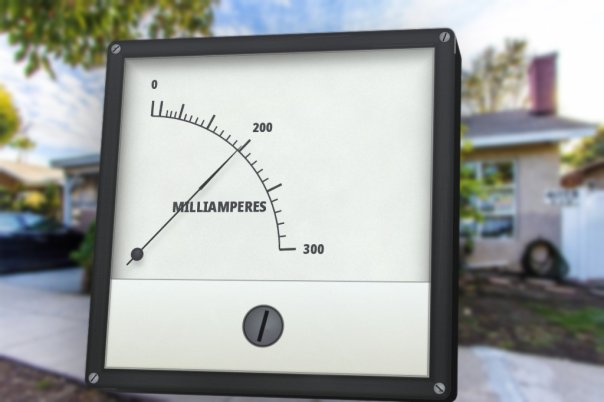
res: {"value": 200, "unit": "mA"}
